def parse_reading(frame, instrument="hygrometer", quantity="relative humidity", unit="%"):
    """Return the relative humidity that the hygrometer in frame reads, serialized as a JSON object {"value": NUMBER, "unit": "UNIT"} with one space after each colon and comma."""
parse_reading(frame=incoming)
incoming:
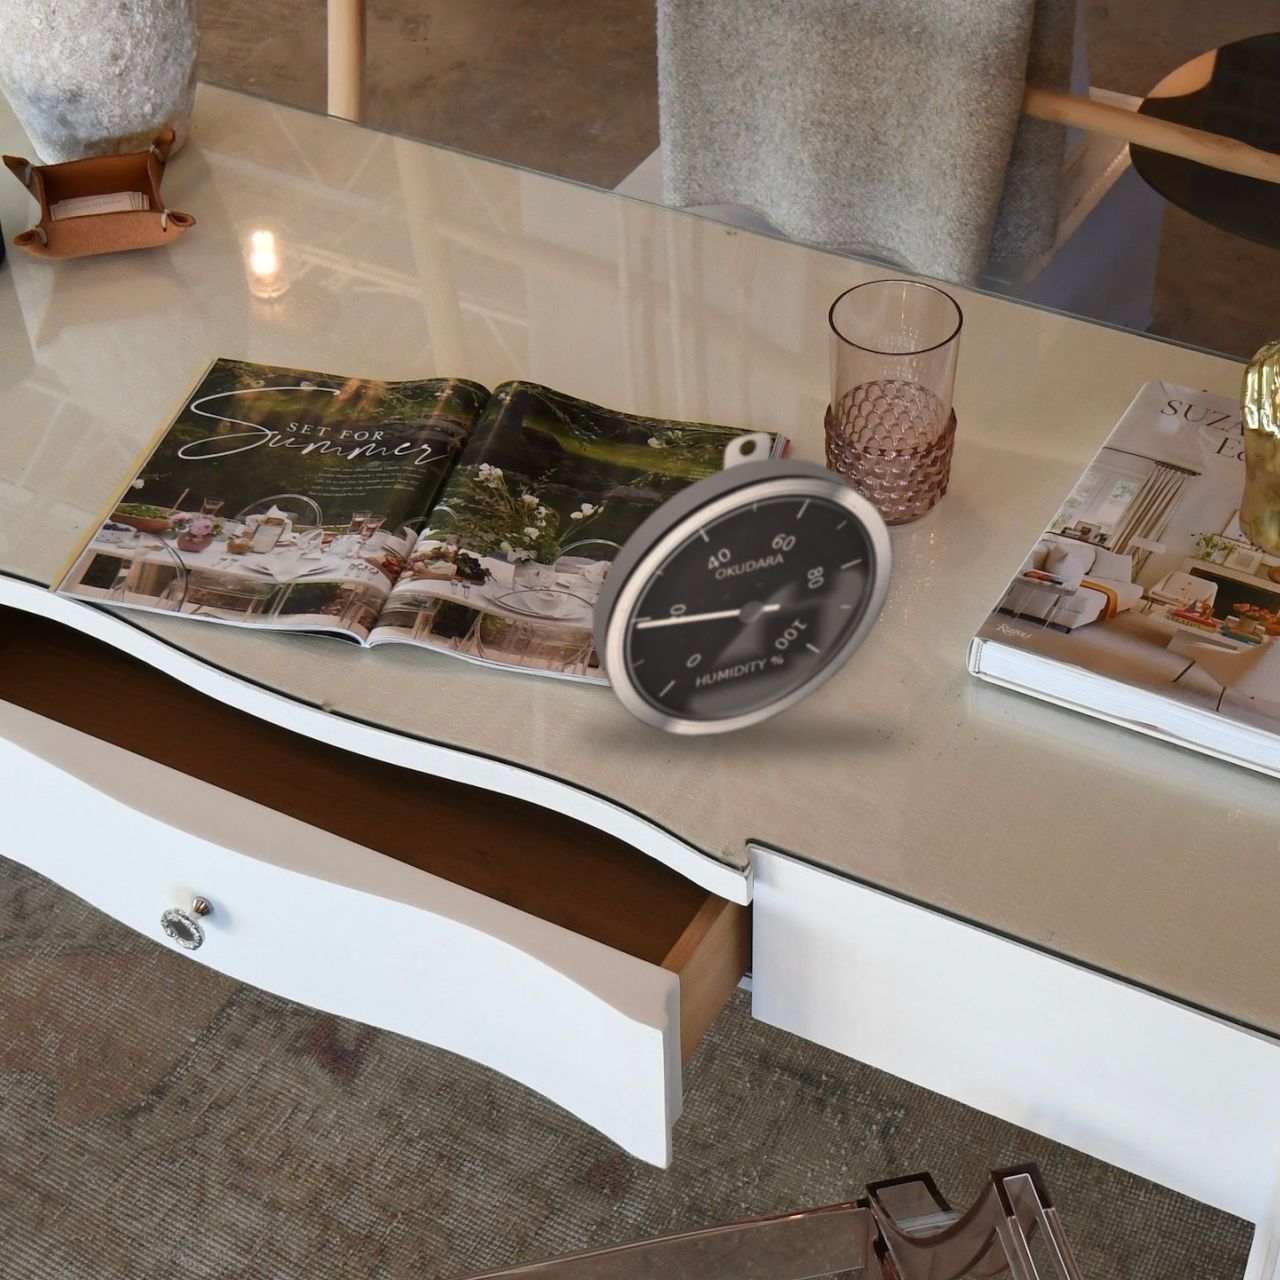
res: {"value": 20, "unit": "%"}
